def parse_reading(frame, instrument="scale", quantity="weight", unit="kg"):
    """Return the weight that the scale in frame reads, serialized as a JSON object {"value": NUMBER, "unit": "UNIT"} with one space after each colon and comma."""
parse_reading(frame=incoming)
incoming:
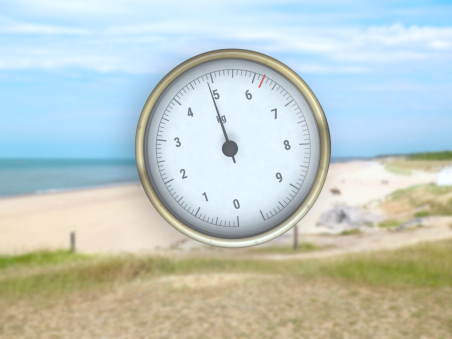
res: {"value": 4.9, "unit": "kg"}
